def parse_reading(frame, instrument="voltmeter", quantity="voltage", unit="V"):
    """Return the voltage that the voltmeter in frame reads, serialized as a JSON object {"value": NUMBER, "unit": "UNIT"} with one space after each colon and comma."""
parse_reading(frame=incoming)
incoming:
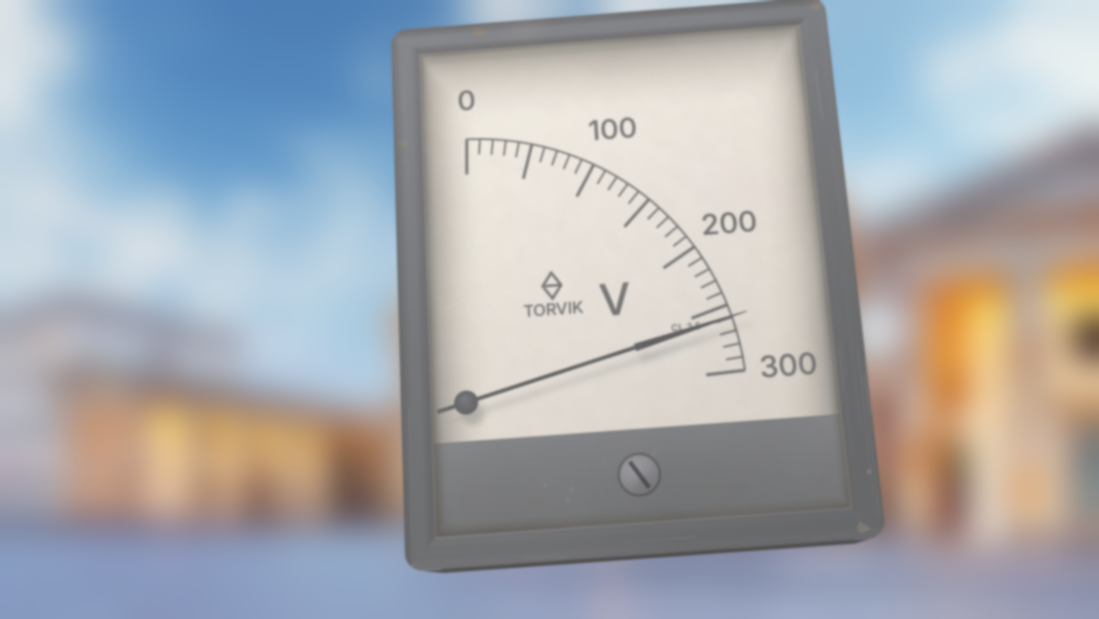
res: {"value": 260, "unit": "V"}
